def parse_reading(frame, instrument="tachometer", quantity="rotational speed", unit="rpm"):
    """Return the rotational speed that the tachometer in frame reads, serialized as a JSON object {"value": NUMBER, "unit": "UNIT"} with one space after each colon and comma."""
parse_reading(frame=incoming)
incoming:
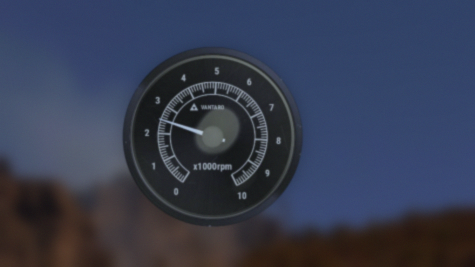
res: {"value": 2500, "unit": "rpm"}
